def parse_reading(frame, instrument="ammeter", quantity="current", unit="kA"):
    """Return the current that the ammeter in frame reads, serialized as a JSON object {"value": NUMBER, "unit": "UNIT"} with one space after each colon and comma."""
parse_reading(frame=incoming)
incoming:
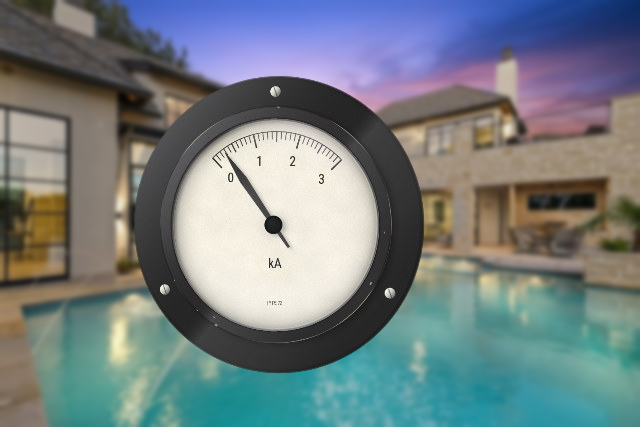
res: {"value": 0.3, "unit": "kA"}
